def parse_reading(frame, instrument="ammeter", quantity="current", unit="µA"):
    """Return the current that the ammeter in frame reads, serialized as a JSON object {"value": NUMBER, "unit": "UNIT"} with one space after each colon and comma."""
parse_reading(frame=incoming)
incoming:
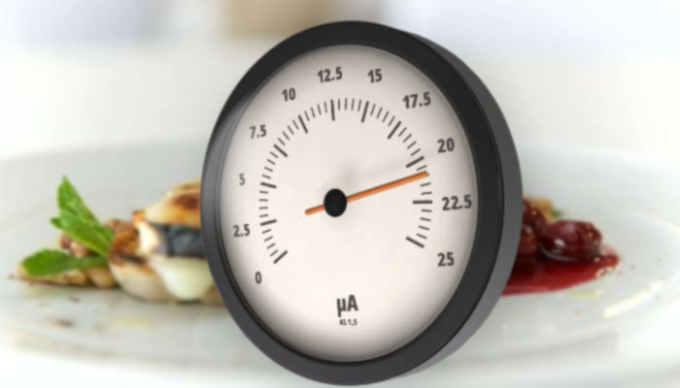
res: {"value": 21, "unit": "µA"}
